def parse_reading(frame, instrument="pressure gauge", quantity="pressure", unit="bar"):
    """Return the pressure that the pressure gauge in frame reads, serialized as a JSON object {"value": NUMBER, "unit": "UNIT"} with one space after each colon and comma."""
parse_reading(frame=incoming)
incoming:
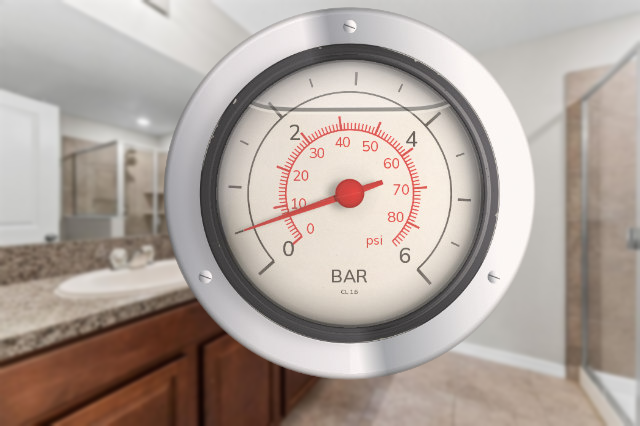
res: {"value": 0.5, "unit": "bar"}
